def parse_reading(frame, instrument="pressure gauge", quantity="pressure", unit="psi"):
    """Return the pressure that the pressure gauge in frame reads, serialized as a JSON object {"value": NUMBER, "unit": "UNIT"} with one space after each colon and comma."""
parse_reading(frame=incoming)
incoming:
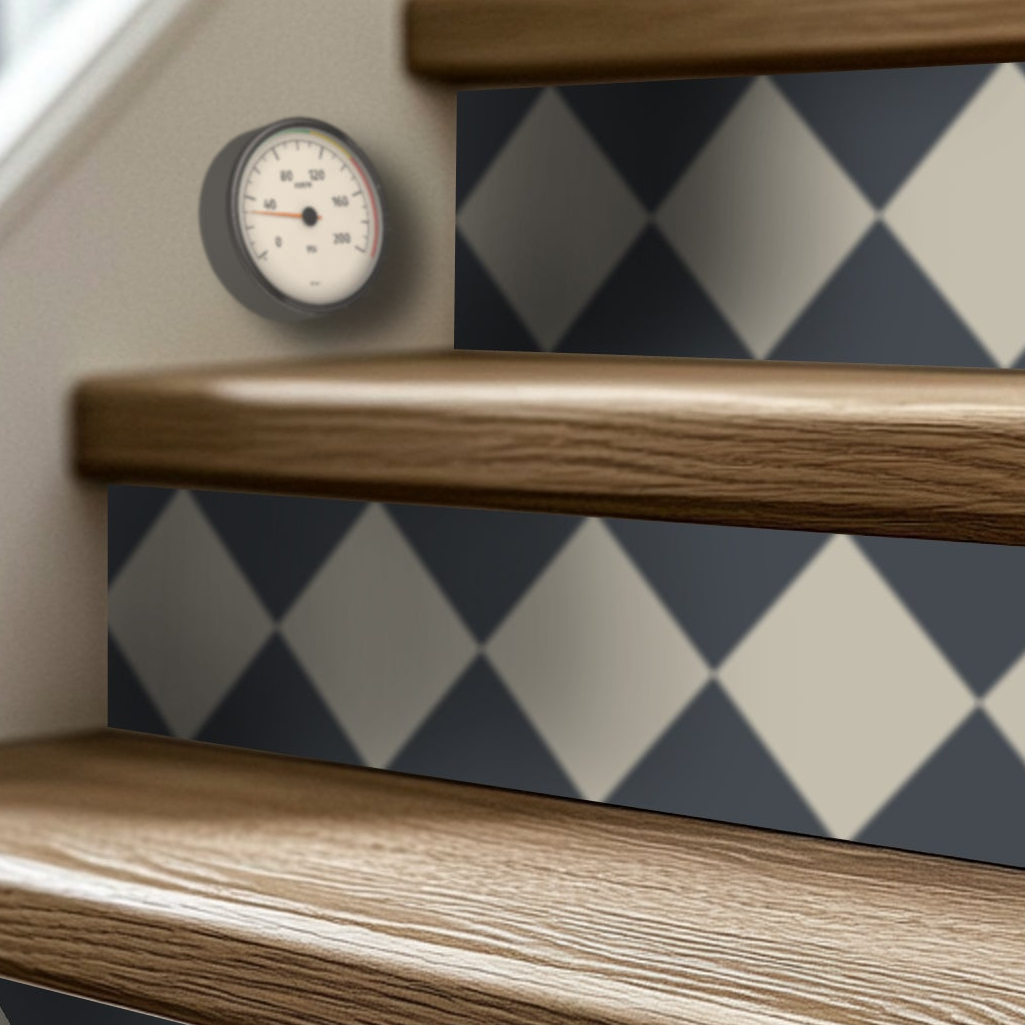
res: {"value": 30, "unit": "psi"}
